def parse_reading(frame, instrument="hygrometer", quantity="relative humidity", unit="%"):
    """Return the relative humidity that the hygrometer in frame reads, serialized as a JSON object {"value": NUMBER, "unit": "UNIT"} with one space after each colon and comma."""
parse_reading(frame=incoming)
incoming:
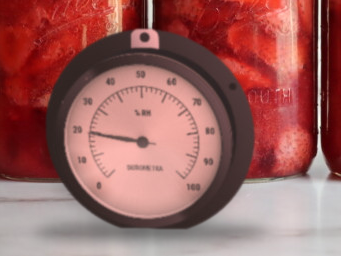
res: {"value": 20, "unit": "%"}
